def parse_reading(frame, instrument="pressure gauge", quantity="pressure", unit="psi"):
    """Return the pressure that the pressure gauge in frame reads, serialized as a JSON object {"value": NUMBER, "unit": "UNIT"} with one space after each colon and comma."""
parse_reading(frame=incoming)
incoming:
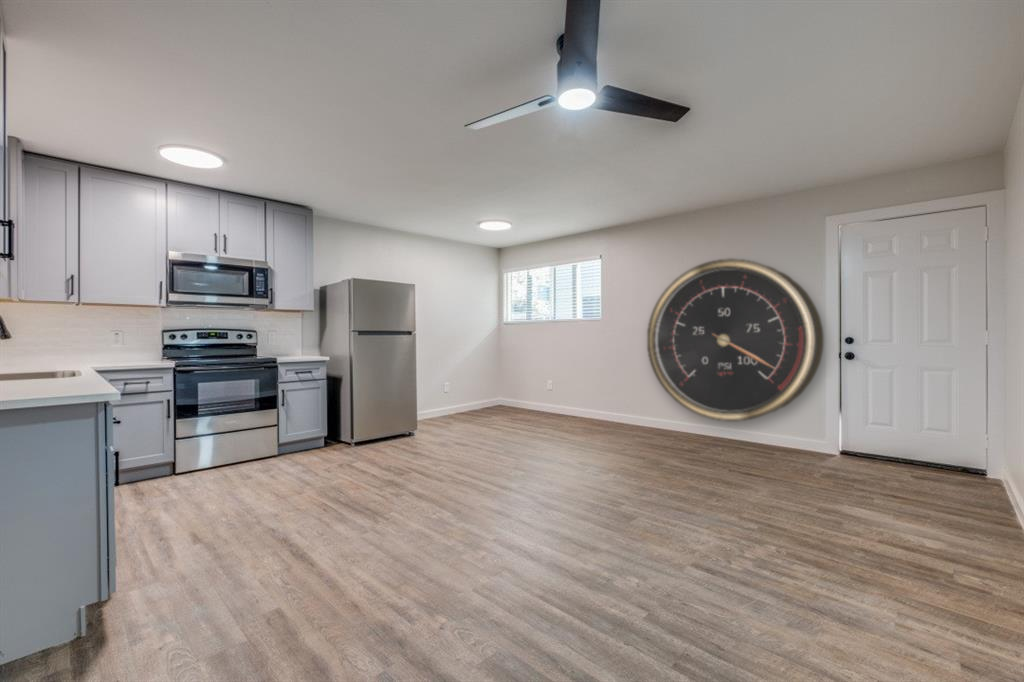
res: {"value": 95, "unit": "psi"}
